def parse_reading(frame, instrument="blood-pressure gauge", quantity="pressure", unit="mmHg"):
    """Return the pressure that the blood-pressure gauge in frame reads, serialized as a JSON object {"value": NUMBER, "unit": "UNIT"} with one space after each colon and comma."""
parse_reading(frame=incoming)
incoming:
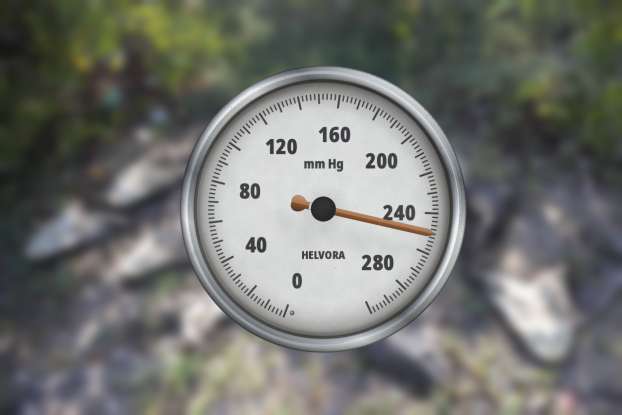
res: {"value": 250, "unit": "mmHg"}
